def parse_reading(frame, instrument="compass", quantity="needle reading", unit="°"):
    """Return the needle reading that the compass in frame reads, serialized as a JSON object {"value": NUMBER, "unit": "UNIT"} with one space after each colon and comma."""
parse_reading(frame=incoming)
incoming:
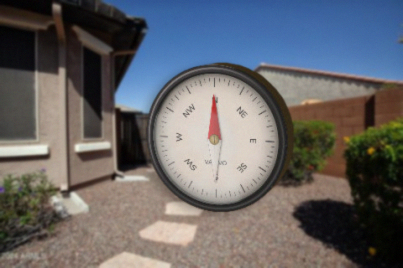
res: {"value": 0, "unit": "°"}
